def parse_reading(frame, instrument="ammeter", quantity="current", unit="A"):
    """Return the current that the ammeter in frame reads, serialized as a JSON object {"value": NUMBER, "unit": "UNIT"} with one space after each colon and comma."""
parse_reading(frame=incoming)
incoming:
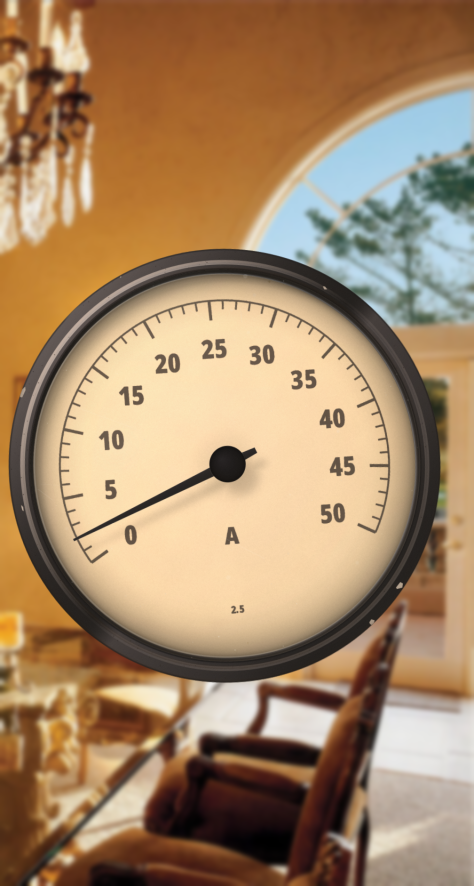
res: {"value": 2, "unit": "A"}
